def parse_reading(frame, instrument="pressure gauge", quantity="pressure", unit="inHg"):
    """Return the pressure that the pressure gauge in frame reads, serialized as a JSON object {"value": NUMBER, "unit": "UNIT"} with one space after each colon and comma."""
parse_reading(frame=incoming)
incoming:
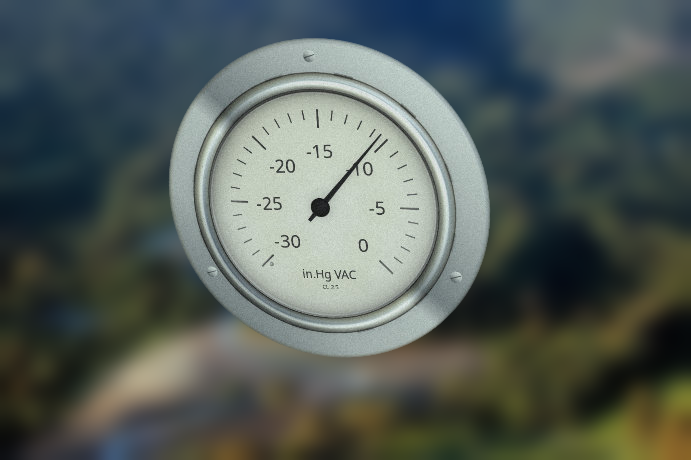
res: {"value": -10.5, "unit": "inHg"}
